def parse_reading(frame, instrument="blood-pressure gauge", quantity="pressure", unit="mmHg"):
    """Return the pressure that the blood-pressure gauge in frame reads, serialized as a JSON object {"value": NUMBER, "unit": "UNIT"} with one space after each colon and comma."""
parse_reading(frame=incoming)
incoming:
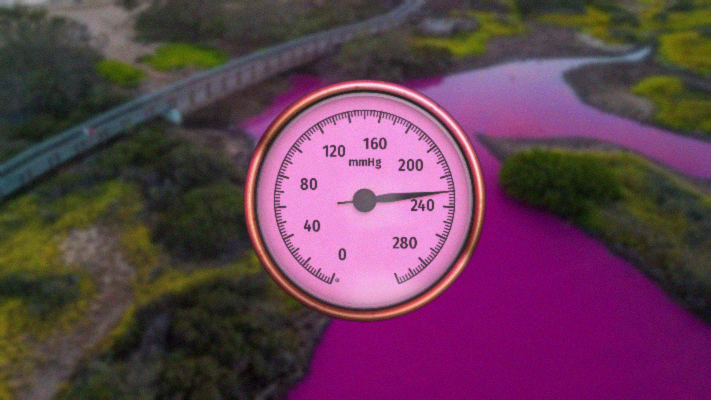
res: {"value": 230, "unit": "mmHg"}
